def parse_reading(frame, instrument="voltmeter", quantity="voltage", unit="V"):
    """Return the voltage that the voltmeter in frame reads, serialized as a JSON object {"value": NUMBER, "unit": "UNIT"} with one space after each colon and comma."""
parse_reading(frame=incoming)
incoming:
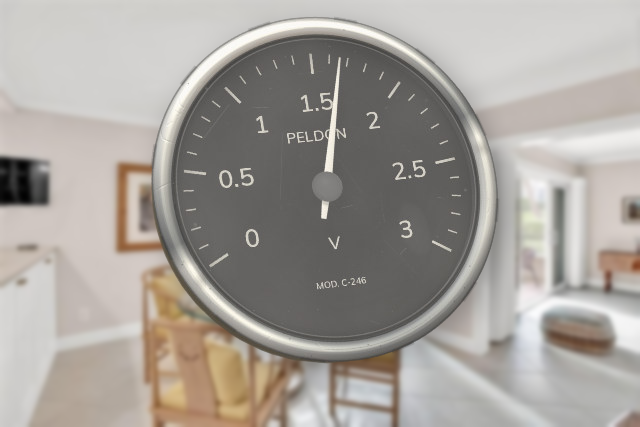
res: {"value": 1.65, "unit": "V"}
